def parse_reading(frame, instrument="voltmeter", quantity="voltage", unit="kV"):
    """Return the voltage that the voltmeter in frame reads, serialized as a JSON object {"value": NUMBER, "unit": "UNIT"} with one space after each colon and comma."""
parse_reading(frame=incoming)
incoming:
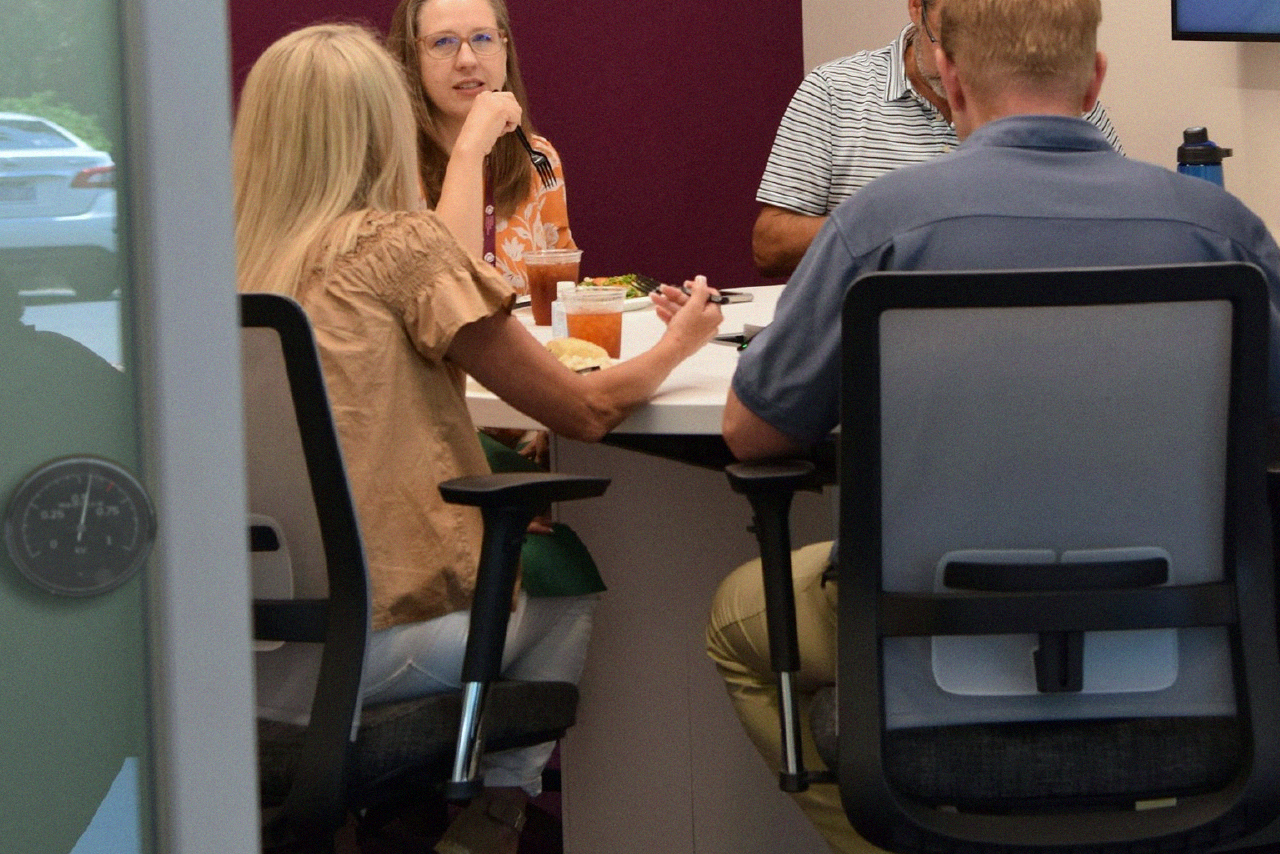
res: {"value": 0.55, "unit": "kV"}
